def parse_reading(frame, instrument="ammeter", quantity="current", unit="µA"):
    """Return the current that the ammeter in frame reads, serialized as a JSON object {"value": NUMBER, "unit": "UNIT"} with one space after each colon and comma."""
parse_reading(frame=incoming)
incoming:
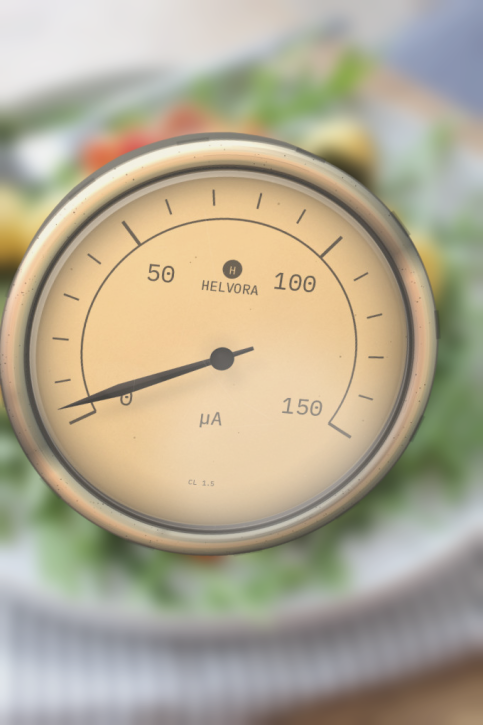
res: {"value": 5, "unit": "µA"}
